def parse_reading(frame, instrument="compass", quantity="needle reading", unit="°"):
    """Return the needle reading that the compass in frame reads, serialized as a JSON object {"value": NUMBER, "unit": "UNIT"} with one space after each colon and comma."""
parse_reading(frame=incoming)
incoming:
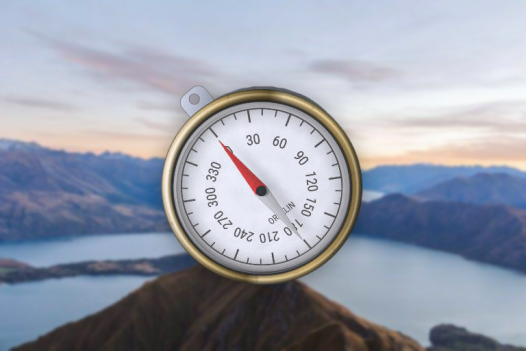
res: {"value": 0, "unit": "°"}
